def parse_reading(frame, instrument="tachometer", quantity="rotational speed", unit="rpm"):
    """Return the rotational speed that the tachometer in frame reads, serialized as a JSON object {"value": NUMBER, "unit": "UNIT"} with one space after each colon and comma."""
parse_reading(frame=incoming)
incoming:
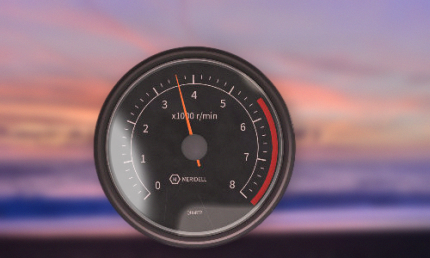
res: {"value": 3600, "unit": "rpm"}
